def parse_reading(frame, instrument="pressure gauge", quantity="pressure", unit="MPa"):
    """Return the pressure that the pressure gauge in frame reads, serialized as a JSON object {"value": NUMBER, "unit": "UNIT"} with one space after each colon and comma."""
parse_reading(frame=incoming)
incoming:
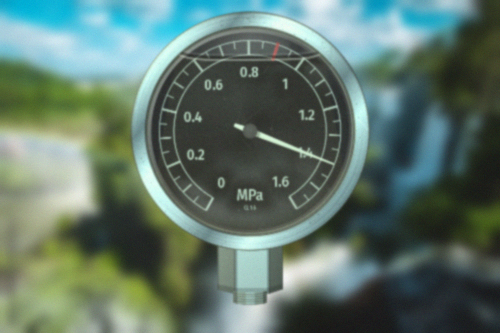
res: {"value": 1.4, "unit": "MPa"}
